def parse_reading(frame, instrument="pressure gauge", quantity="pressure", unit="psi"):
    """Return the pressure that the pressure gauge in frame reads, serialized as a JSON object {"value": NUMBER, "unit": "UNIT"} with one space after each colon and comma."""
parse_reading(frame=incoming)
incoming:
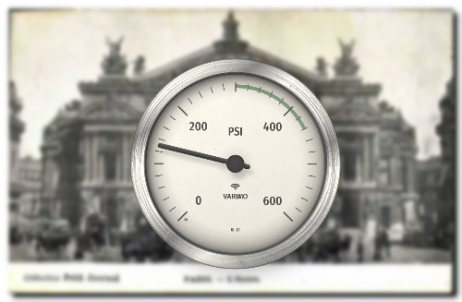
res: {"value": 130, "unit": "psi"}
